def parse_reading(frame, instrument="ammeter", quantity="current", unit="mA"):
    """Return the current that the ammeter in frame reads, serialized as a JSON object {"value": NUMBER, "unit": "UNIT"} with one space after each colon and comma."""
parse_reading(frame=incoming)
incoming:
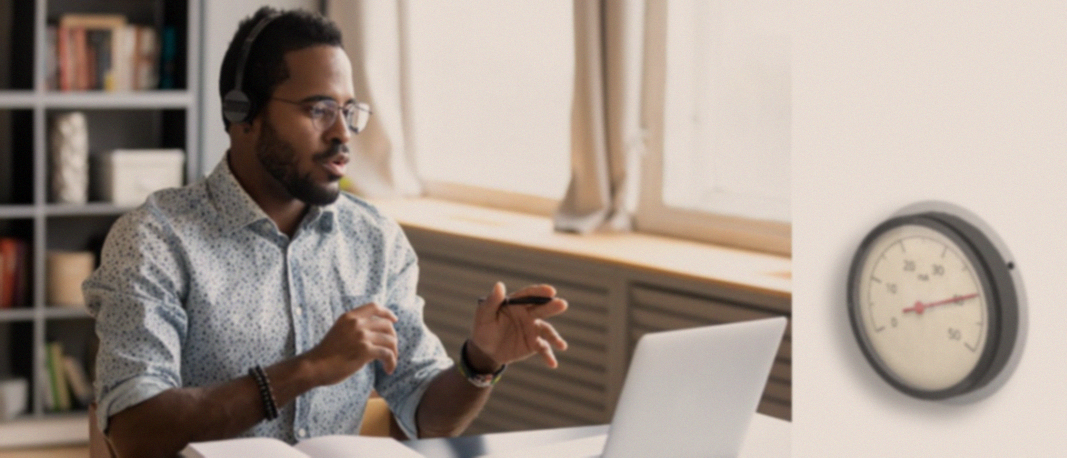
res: {"value": 40, "unit": "mA"}
